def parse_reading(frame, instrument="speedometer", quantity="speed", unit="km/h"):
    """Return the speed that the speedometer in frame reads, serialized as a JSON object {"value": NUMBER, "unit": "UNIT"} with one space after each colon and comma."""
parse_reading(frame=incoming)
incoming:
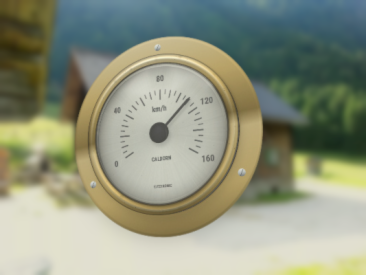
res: {"value": 110, "unit": "km/h"}
